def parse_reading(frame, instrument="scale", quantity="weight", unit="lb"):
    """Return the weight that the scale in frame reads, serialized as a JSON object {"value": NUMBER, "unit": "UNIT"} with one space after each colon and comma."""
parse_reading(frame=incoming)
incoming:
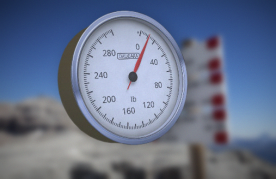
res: {"value": 10, "unit": "lb"}
